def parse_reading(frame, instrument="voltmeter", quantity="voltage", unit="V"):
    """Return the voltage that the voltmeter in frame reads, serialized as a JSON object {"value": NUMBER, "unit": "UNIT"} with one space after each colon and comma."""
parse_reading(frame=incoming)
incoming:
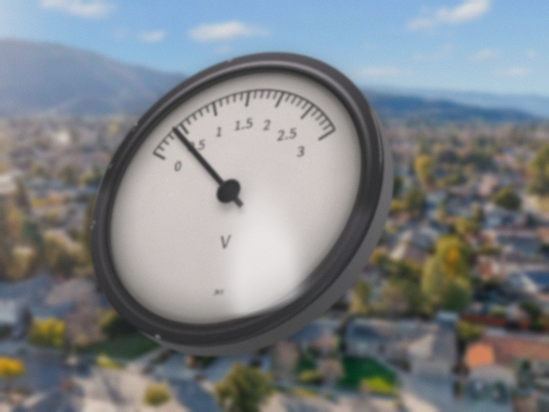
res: {"value": 0.4, "unit": "V"}
